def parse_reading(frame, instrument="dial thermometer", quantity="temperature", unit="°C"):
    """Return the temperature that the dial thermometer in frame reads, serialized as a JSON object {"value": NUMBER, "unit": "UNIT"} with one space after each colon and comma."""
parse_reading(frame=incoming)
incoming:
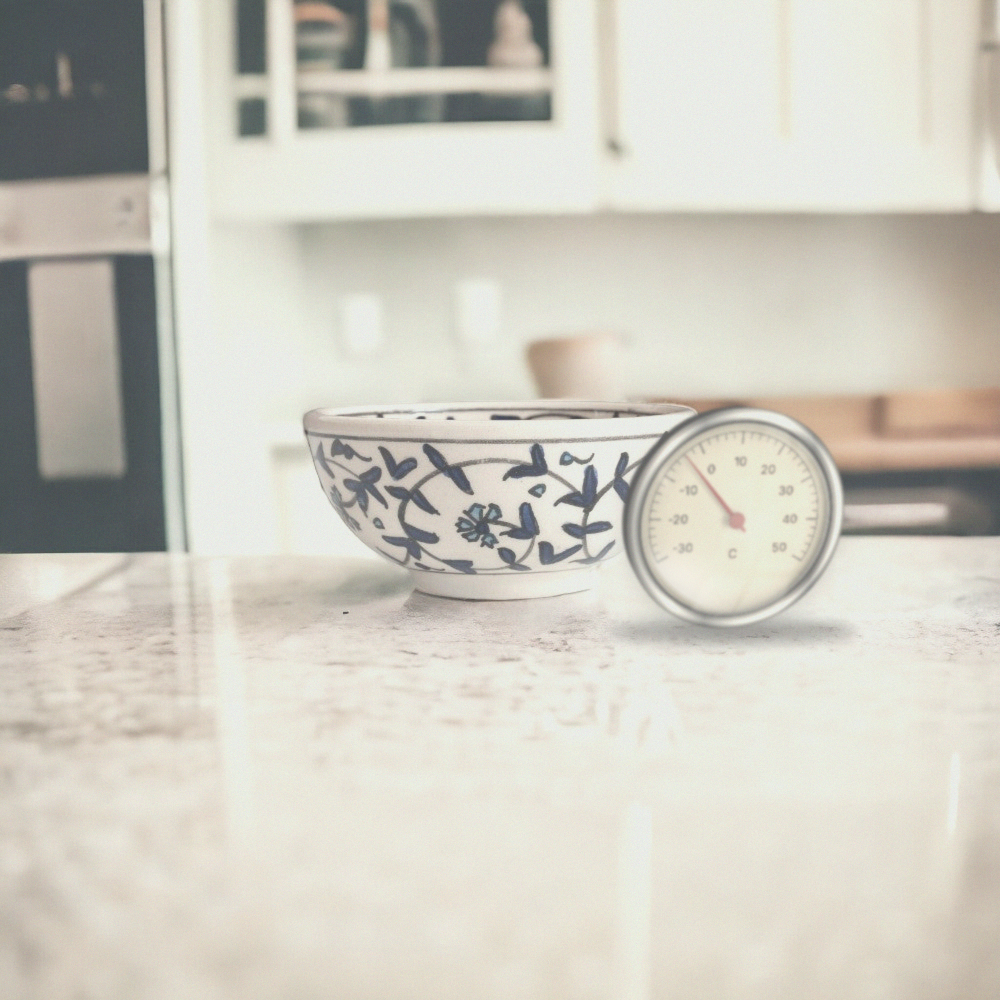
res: {"value": -4, "unit": "°C"}
